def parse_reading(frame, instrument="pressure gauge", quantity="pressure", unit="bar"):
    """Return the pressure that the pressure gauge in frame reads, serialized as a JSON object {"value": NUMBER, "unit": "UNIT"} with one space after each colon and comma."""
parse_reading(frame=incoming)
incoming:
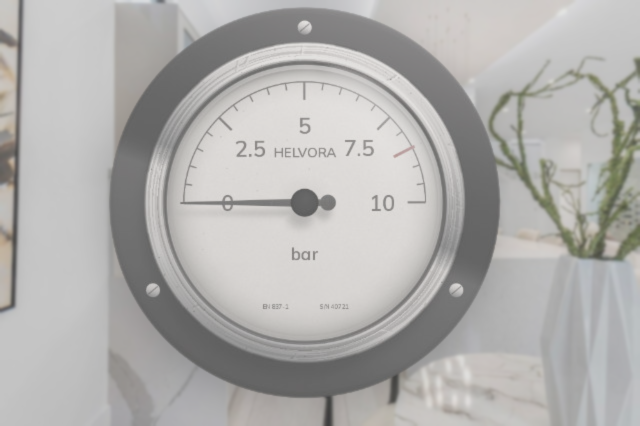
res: {"value": 0, "unit": "bar"}
